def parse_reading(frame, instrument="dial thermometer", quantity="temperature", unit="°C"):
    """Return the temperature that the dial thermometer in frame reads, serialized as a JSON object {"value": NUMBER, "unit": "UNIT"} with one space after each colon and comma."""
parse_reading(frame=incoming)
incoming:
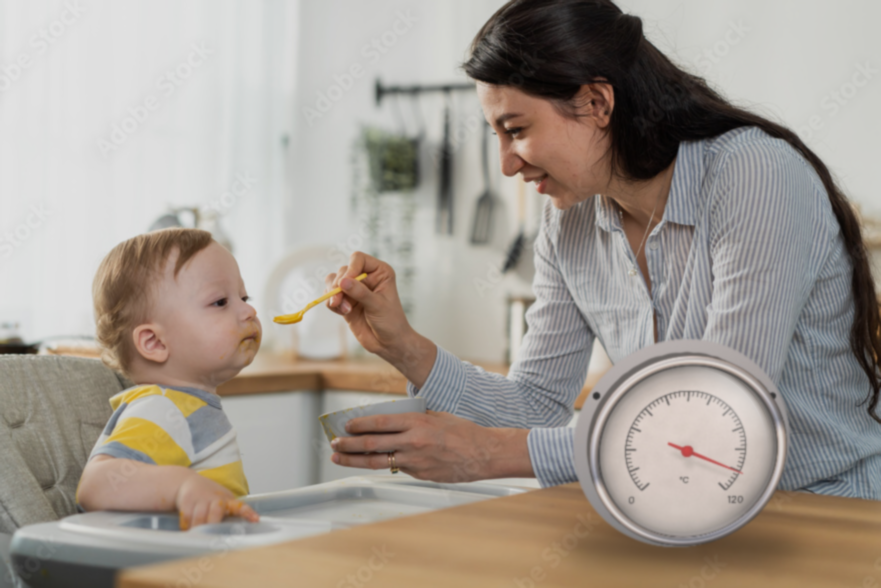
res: {"value": 110, "unit": "°C"}
